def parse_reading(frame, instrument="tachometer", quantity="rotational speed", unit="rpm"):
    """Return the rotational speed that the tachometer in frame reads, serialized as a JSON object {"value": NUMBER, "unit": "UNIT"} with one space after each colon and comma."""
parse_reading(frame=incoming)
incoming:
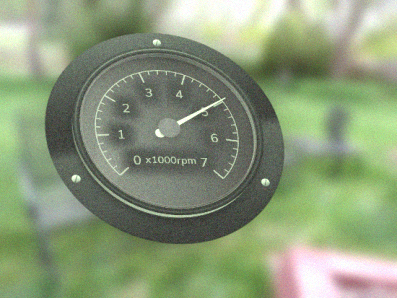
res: {"value": 5000, "unit": "rpm"}
